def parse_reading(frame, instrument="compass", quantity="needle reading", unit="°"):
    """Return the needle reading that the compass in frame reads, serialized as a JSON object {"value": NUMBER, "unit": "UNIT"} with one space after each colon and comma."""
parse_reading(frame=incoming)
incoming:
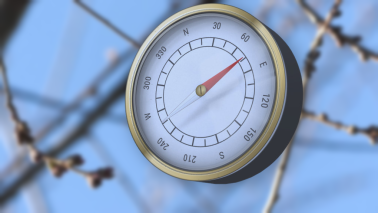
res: {"value": 75, "unit": "°"}
